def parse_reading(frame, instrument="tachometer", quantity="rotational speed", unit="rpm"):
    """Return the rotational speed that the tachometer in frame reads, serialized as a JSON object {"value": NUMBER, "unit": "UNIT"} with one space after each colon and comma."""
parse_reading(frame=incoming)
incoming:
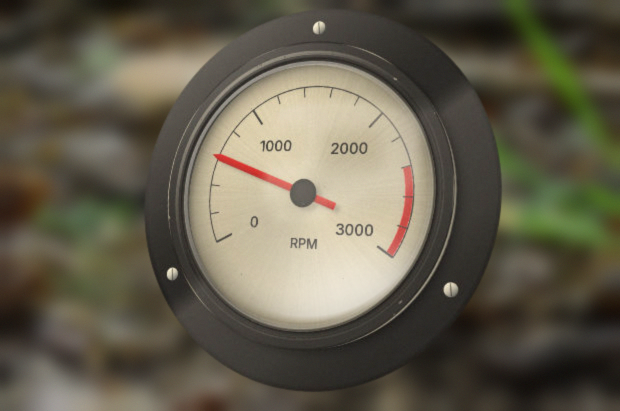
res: {"value": 600, "unit": "rpm"}
